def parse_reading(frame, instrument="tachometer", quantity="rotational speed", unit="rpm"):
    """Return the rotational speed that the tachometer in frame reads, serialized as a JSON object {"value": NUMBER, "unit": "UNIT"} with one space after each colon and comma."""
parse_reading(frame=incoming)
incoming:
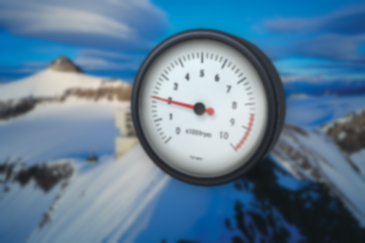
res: {"value": 2000, "unit": "rpm"}
